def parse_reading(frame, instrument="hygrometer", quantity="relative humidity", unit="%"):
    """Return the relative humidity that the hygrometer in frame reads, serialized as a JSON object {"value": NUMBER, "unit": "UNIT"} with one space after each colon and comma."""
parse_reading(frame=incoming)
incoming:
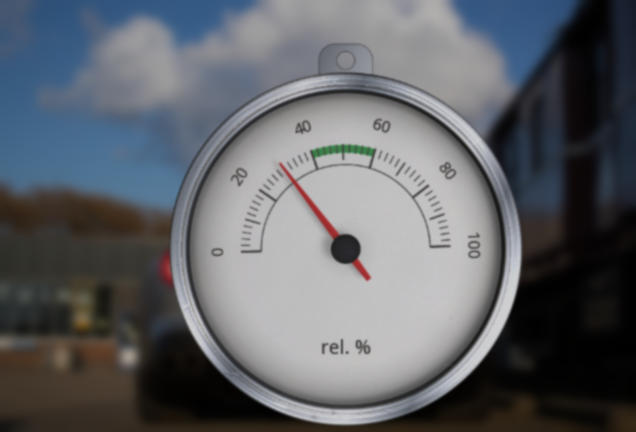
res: {"value": 30, "unit": "%"}
